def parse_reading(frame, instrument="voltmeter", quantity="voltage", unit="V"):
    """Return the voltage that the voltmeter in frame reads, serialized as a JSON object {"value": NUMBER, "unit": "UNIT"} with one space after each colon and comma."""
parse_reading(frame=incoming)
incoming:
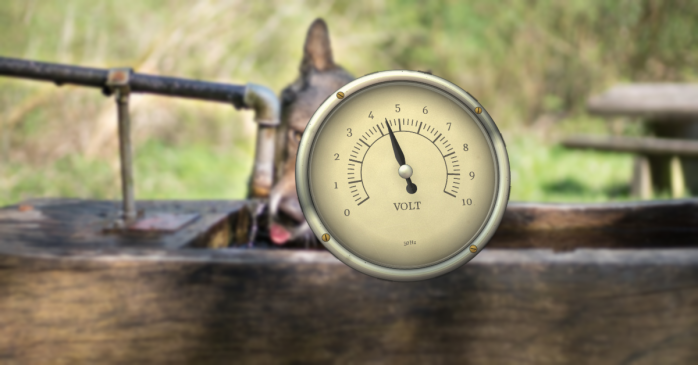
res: {"value": 4.4, "unit": "V"}
